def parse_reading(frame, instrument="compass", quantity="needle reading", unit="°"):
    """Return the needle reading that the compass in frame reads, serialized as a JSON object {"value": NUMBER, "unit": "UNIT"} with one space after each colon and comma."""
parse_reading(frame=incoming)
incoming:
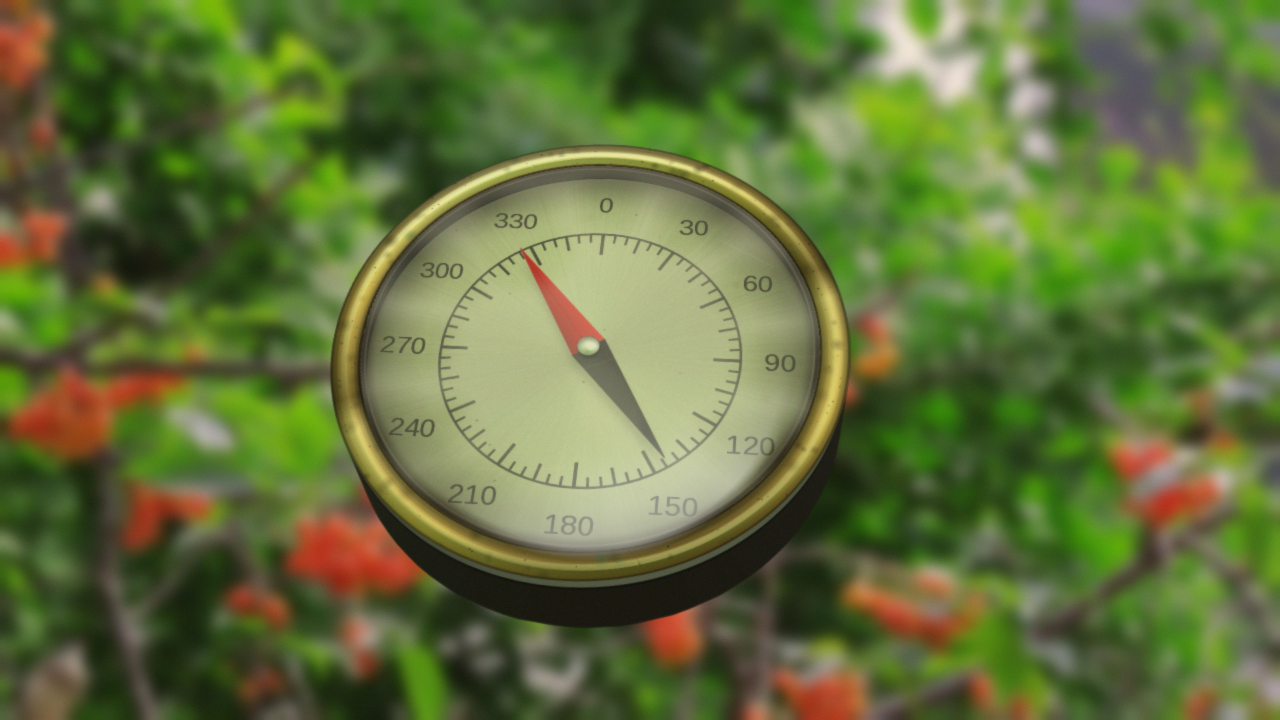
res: {"value": 325, "unit": "°"}
